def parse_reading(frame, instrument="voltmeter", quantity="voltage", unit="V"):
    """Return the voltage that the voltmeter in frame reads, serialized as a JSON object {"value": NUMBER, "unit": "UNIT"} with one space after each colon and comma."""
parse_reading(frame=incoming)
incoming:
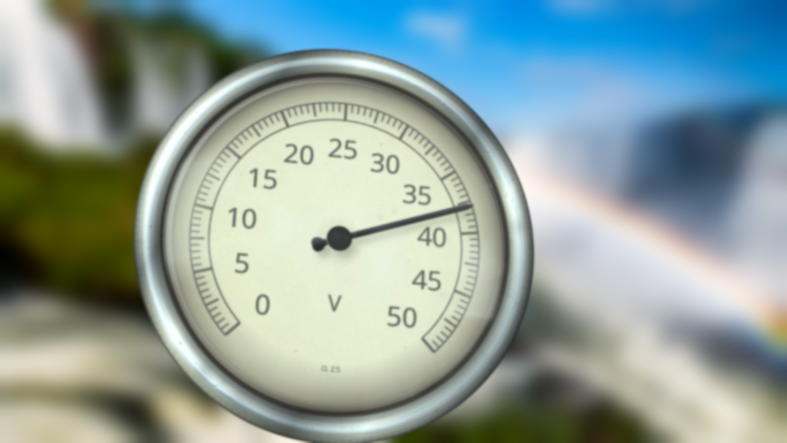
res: {"value": 38, "unit": "V"}
